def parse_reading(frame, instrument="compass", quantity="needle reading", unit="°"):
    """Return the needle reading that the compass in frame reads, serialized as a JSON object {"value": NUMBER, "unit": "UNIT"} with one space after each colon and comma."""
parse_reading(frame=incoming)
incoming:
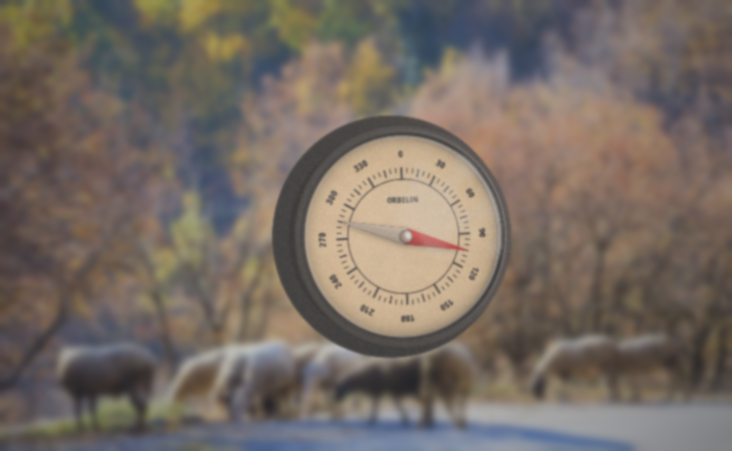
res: {"value": 105, "unit": "°"}
